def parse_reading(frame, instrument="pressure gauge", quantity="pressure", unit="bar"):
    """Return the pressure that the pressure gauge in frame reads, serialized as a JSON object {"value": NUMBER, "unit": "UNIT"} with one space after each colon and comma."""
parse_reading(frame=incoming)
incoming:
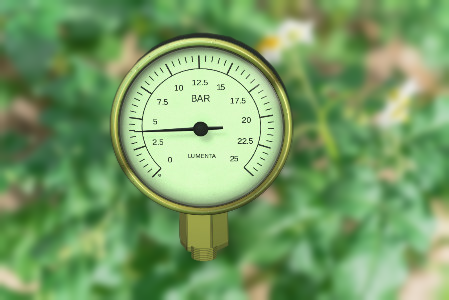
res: {"value": 4, "unit": "bar"}
